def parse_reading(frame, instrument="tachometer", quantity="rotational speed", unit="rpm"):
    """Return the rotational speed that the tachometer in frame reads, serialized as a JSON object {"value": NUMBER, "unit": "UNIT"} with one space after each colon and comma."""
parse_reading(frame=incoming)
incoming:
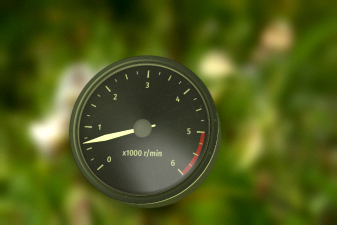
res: {"value": 625, "unit": "rpm"}
